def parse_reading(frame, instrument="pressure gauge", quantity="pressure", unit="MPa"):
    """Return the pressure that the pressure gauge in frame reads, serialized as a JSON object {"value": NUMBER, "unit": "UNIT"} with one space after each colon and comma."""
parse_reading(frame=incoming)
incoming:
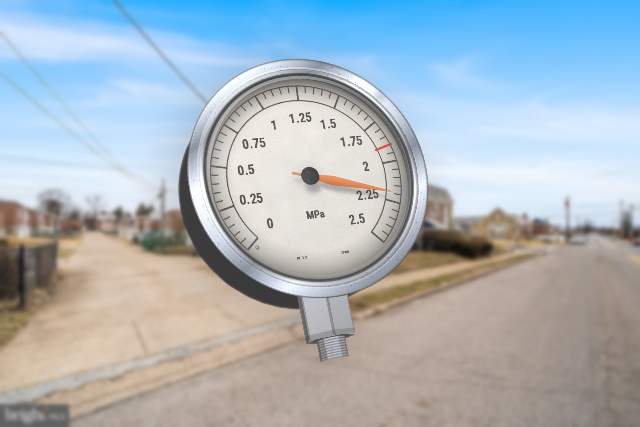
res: {"value": 2.2, "unit": "MPa"}
